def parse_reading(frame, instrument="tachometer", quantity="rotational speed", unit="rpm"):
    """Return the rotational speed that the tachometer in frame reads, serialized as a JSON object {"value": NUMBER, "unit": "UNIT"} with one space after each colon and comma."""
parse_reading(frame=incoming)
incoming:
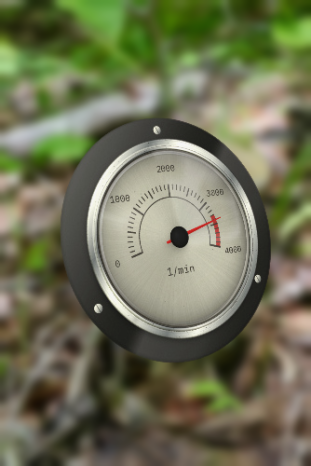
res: {"value": 3400, "unit": "rpm"}
